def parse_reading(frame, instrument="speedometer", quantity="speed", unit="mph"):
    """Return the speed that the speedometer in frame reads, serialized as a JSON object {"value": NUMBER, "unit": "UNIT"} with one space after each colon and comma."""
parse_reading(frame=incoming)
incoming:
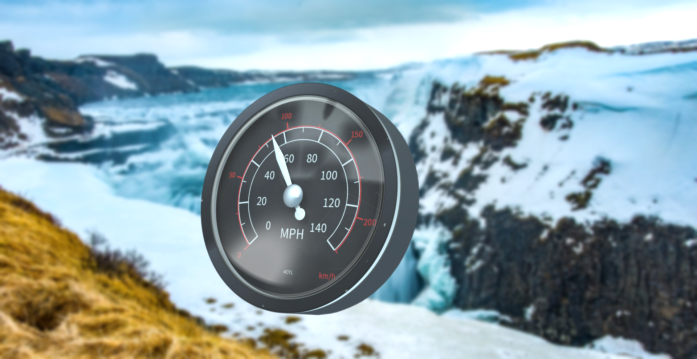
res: {"value": 55, "unit": "mph"}
